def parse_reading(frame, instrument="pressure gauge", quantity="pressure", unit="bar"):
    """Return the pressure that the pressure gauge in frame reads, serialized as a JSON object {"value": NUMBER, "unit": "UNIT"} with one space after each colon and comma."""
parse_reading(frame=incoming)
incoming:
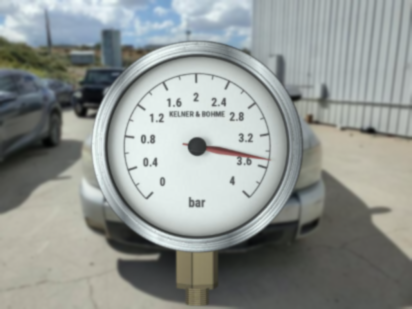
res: {"value": 3.5, "unit": "bar"}
